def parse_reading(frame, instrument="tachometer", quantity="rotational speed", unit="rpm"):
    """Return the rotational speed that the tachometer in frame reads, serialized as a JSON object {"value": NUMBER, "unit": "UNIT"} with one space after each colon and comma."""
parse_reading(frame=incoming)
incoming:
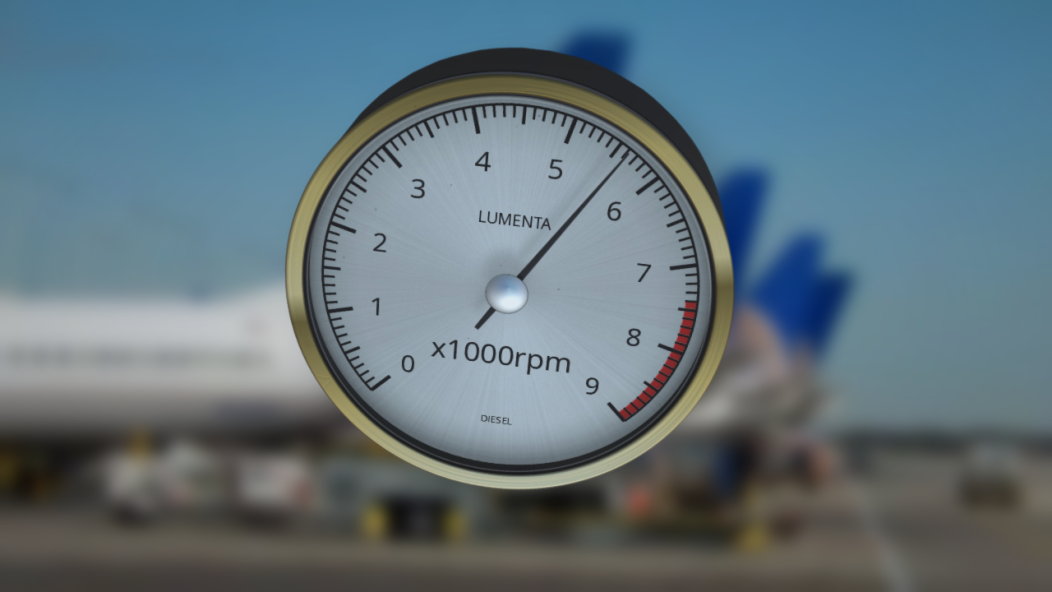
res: {"value": 5600, "unit": "rpm"}
